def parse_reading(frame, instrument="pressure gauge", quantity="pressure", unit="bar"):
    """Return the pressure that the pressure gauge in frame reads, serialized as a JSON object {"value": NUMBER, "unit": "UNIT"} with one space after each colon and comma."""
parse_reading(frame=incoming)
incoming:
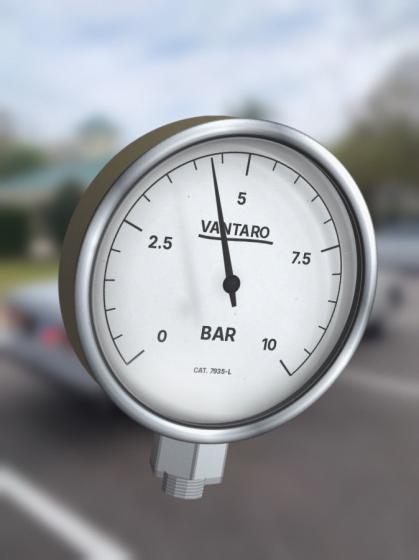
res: {"value": 4.25, "unit": "bar"}
